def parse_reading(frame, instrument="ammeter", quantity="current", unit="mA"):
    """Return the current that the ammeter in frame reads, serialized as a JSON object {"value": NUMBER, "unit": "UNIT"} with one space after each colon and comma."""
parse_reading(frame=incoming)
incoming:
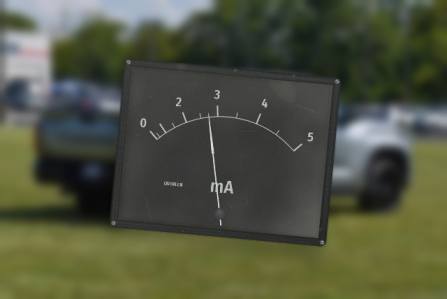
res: {"value": 2.75, "unit": "mA"}
